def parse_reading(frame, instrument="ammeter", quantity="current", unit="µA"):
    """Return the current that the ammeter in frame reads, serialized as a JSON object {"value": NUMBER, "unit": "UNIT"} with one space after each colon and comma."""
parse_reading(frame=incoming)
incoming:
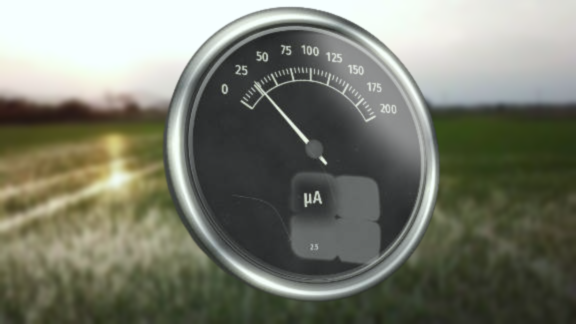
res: {"value": 25, "unit": "µA"}
